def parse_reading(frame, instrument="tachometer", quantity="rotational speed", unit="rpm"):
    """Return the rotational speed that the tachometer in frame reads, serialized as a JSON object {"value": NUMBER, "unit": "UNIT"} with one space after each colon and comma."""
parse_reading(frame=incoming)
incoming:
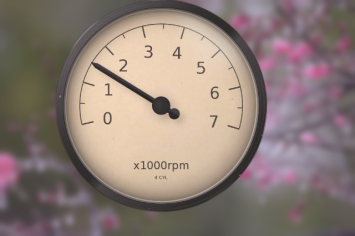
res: {"value": 1500, "unit": "rpm"}
